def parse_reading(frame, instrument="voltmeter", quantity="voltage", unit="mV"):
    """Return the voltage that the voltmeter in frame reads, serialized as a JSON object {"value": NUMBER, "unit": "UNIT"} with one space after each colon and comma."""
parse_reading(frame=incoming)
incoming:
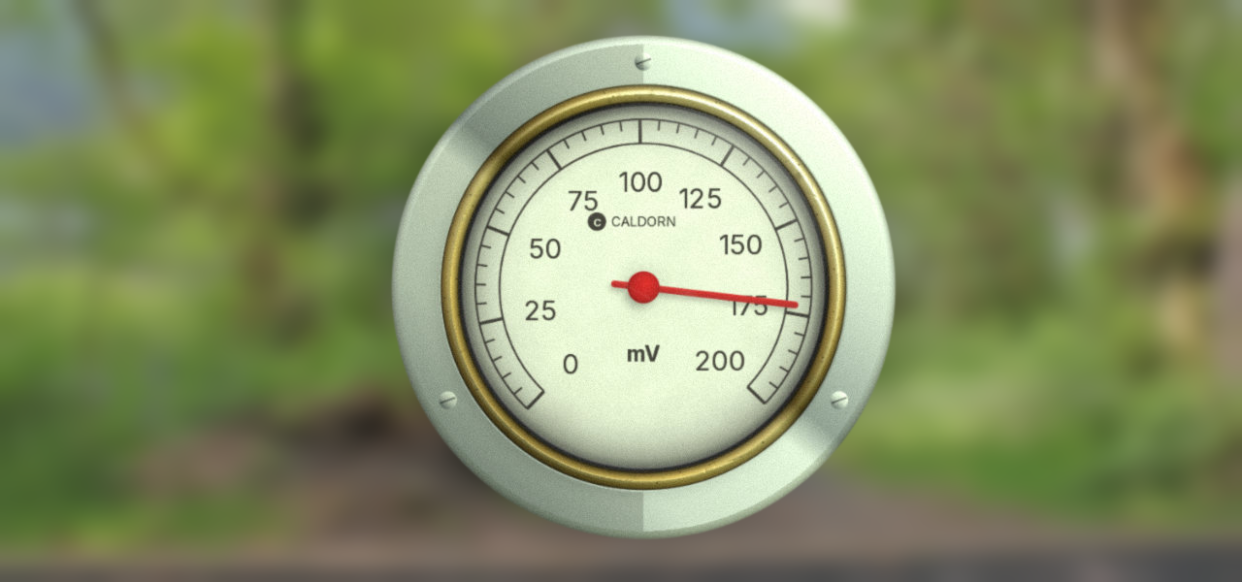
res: {"value": 172.5, "unit": "mV"}
